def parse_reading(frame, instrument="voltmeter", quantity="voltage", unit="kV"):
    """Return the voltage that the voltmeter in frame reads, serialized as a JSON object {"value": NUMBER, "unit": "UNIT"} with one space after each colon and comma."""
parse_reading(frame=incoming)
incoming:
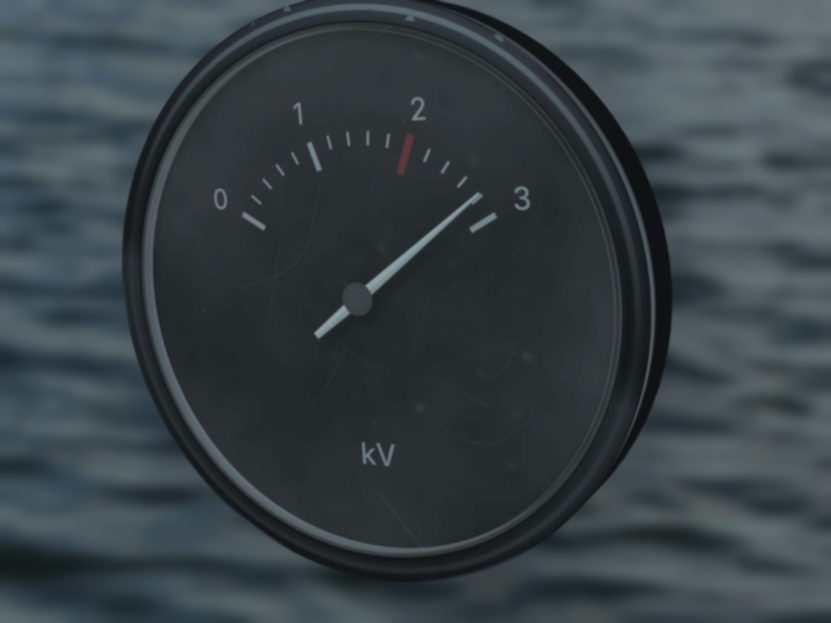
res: {"value": 2.8, "unit": "kV"}
